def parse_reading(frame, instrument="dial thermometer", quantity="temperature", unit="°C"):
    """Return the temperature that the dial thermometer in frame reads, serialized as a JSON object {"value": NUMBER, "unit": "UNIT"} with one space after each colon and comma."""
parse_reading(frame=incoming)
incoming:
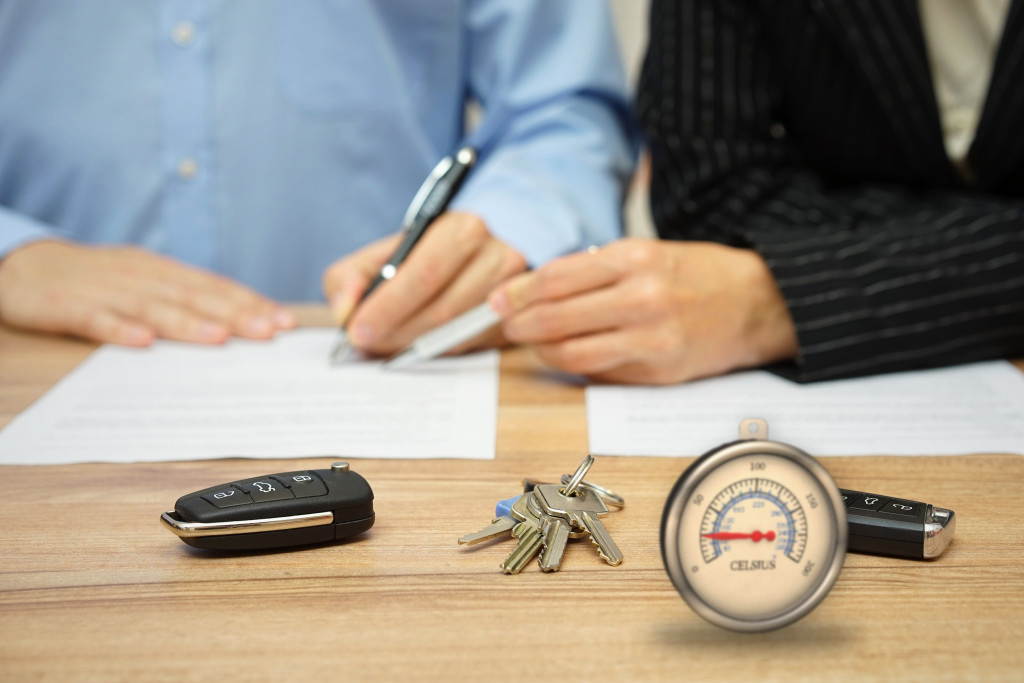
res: {"value": 25, "unit": "°C"}
